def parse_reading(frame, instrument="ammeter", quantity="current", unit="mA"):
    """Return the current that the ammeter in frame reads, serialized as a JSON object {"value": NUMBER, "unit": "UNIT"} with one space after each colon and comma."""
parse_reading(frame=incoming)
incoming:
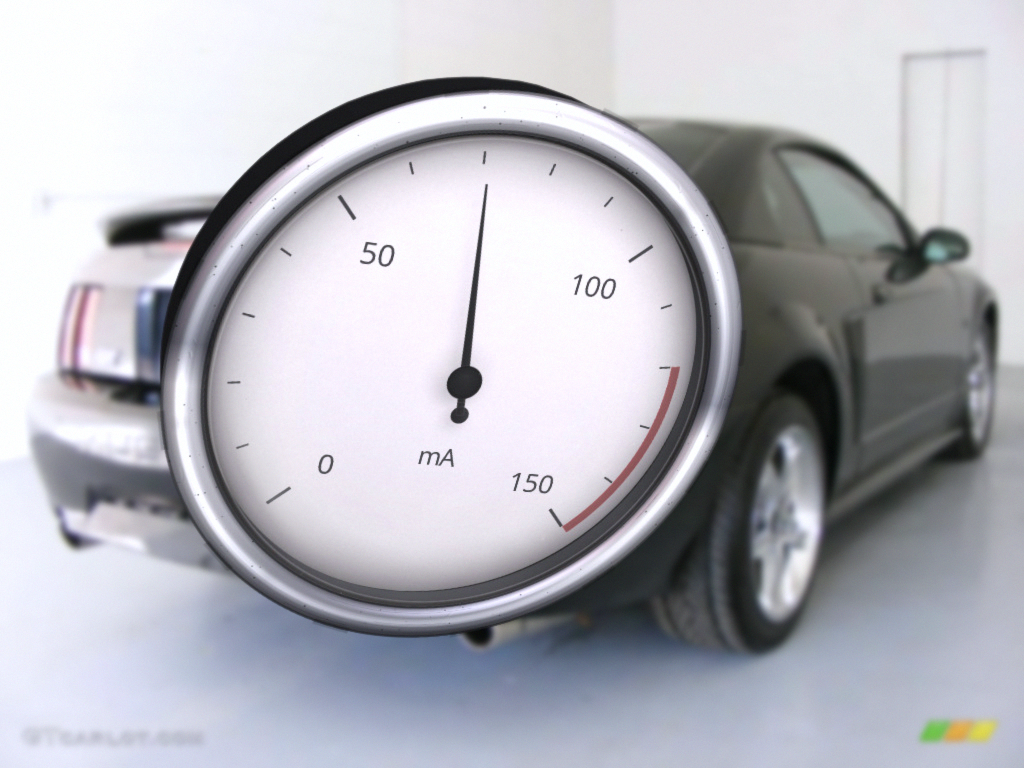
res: {"value": 70, "unit": "mA"}
